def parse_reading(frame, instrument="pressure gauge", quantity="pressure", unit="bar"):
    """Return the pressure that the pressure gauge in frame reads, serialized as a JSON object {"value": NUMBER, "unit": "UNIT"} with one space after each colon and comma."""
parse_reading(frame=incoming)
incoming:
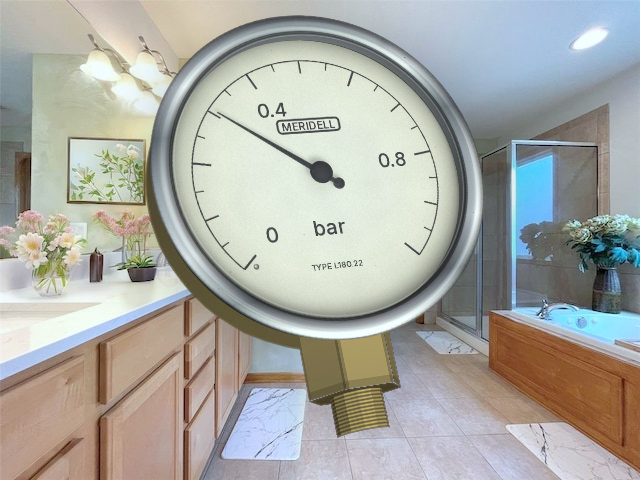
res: {"value": 0.3, "unit": "bar"}
